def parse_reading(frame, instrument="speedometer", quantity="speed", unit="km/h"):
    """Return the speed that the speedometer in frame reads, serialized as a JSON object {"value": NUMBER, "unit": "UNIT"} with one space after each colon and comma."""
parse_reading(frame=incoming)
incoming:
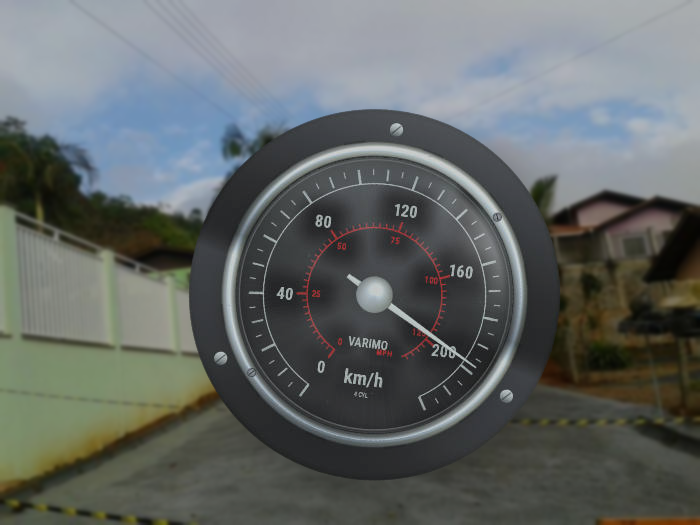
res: {"value": 197.5, "unit": "km/h"}
